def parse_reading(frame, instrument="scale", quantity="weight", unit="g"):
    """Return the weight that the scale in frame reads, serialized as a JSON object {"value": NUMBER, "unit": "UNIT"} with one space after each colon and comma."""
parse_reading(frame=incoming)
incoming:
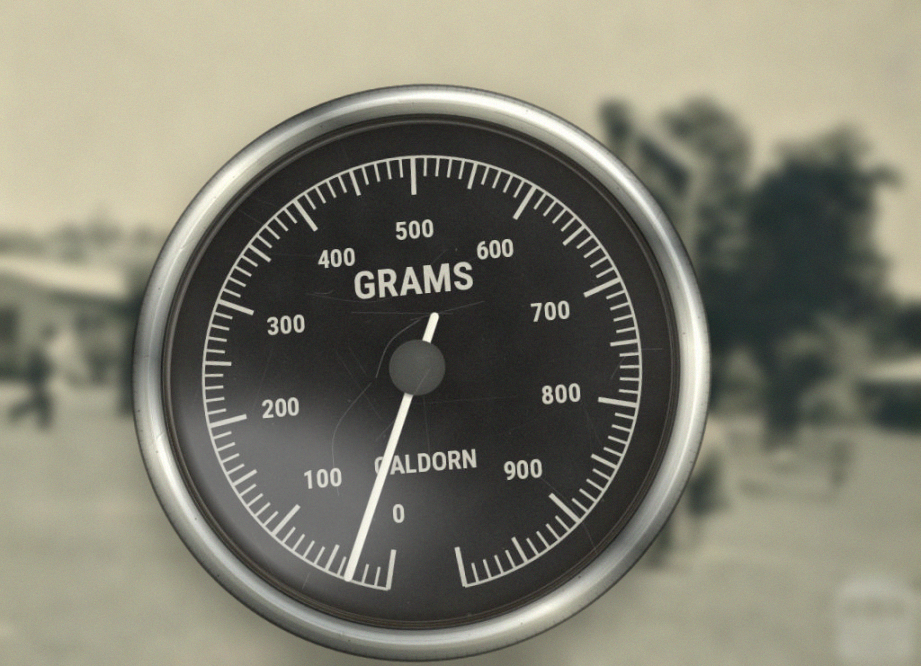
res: {"value": 30, "unit": "g"}
